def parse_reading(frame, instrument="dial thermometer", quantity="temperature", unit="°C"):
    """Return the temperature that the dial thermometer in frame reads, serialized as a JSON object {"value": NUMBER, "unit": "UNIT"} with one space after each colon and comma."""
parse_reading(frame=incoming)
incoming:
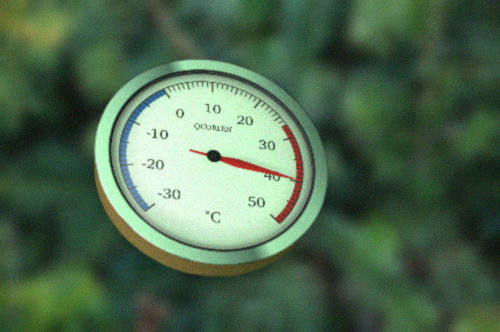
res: {"value": 40, "unit": "°C"}
